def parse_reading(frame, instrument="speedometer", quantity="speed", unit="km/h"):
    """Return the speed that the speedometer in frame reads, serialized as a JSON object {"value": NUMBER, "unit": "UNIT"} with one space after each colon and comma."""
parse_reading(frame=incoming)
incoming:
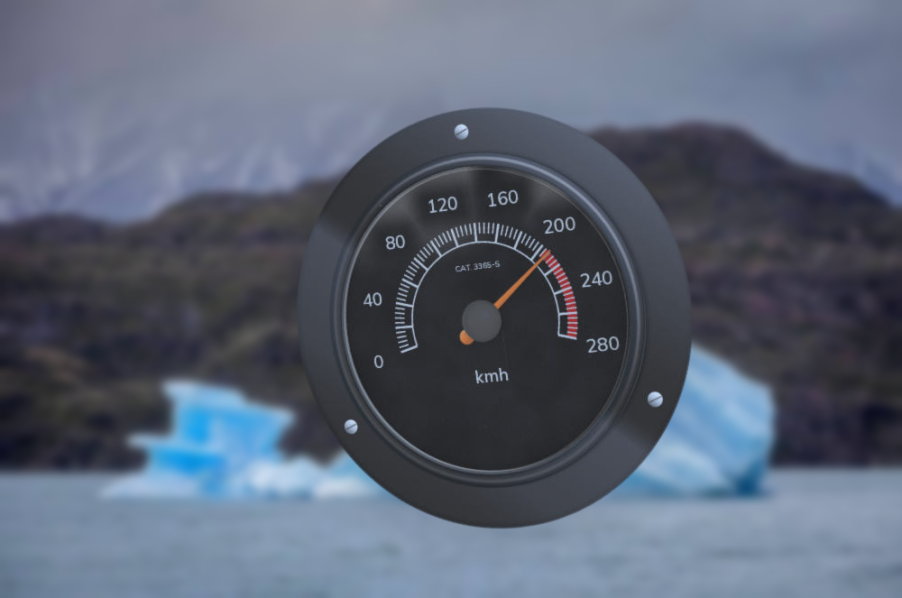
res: {"value": 208, "unit": "km/h"}
